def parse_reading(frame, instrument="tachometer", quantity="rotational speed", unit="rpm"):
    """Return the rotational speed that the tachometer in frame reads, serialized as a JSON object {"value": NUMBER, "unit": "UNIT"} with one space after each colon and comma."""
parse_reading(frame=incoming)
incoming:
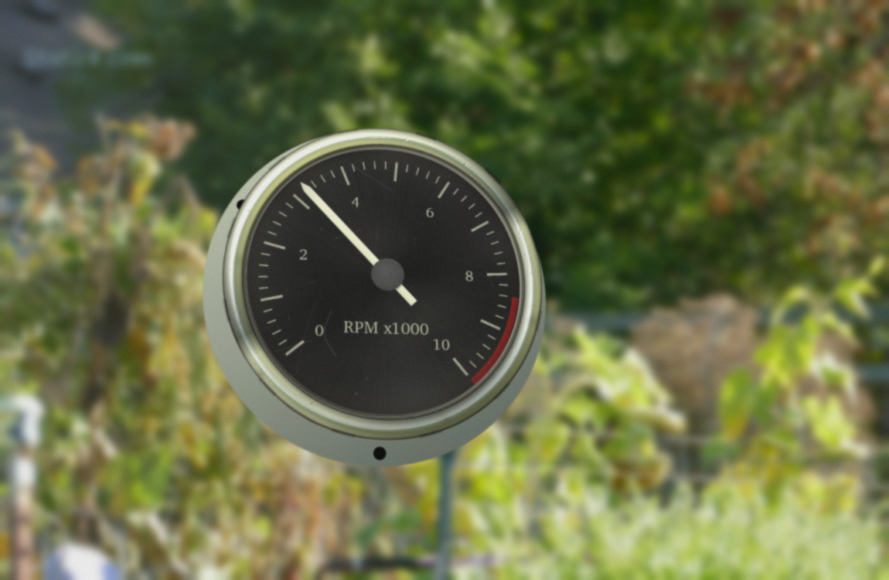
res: {"value": 3200, "unit": "rpm"}
